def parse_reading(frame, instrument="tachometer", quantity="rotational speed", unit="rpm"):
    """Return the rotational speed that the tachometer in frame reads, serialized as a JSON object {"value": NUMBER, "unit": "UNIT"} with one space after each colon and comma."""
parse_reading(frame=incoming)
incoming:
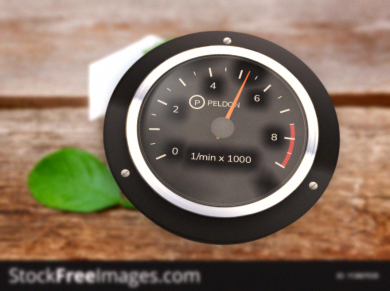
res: {"value": 5250, "unit": "rpm"}
